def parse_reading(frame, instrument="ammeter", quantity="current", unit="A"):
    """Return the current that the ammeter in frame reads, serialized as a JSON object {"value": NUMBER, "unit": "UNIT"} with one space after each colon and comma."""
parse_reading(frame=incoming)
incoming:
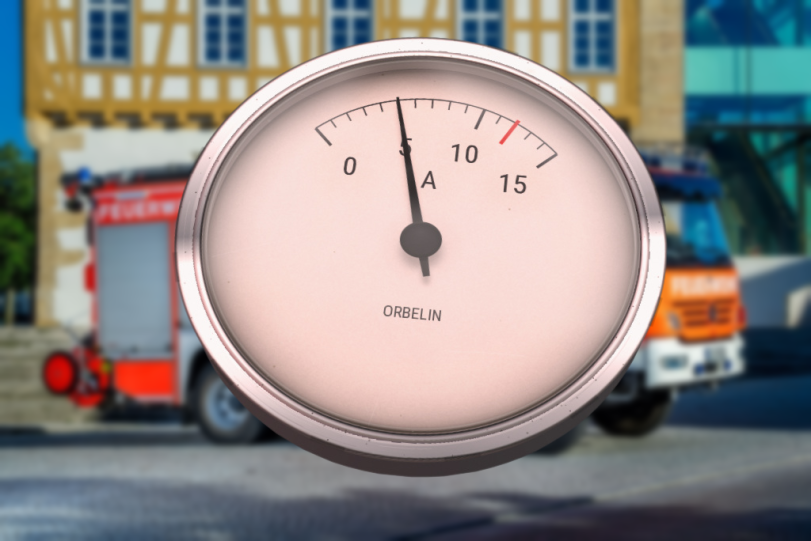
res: {"value": 5, "unit": "A"}
